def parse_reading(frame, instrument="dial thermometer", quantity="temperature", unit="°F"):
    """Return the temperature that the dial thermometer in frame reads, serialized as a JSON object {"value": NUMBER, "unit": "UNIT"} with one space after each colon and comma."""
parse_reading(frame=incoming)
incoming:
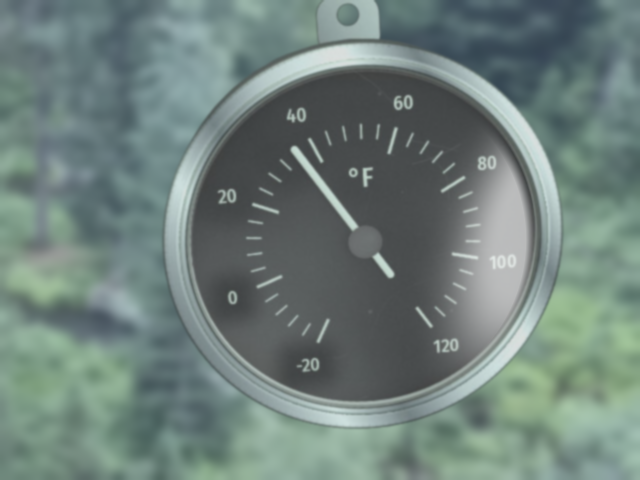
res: {"value": 36, "unit": "°F"}
